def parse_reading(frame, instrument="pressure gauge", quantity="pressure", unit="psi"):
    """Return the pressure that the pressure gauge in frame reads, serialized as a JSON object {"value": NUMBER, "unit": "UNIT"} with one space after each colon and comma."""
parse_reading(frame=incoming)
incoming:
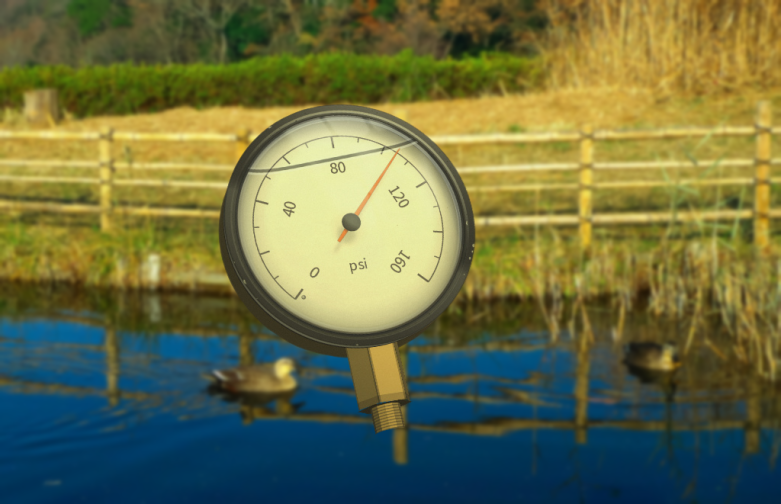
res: {"value": 105, "unit": "psi"}
